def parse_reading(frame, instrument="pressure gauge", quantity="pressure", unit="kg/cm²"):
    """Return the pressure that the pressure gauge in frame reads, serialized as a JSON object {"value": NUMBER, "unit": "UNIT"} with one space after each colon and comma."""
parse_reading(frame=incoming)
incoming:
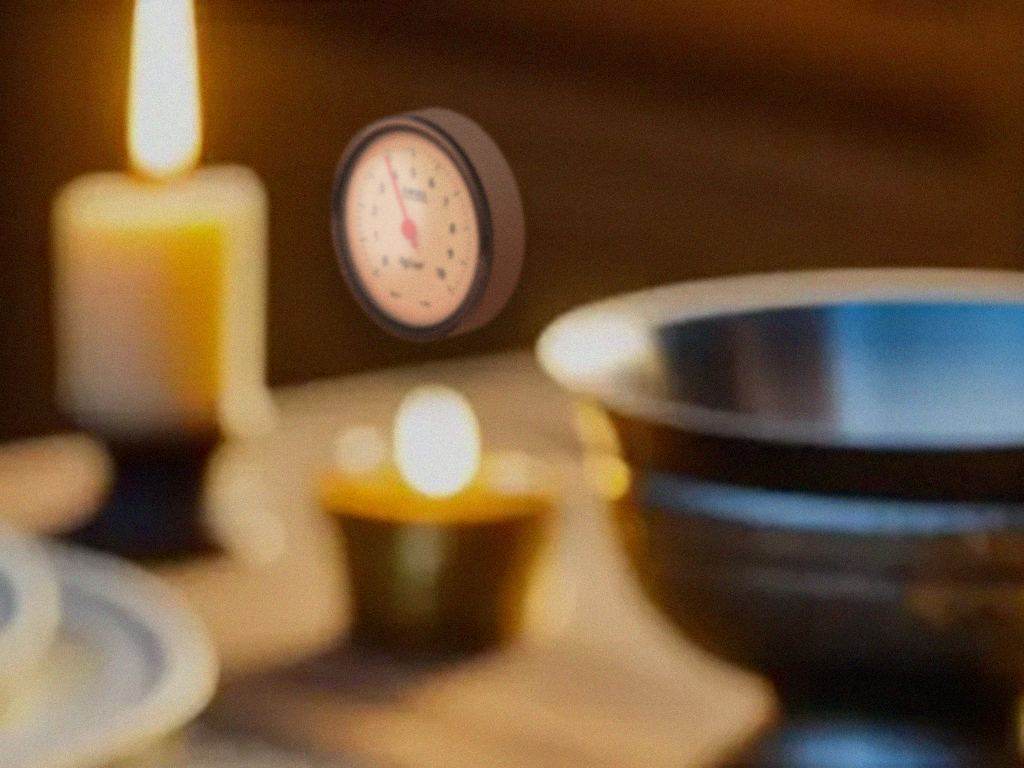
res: {"value": 4, "unit": "kg/cm²"}
